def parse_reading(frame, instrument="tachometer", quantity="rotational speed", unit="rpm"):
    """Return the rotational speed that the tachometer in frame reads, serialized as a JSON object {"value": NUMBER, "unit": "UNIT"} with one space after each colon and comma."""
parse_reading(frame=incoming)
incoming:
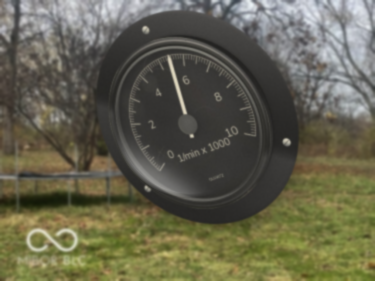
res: {"value": 5500, "unit": "rpm"}
